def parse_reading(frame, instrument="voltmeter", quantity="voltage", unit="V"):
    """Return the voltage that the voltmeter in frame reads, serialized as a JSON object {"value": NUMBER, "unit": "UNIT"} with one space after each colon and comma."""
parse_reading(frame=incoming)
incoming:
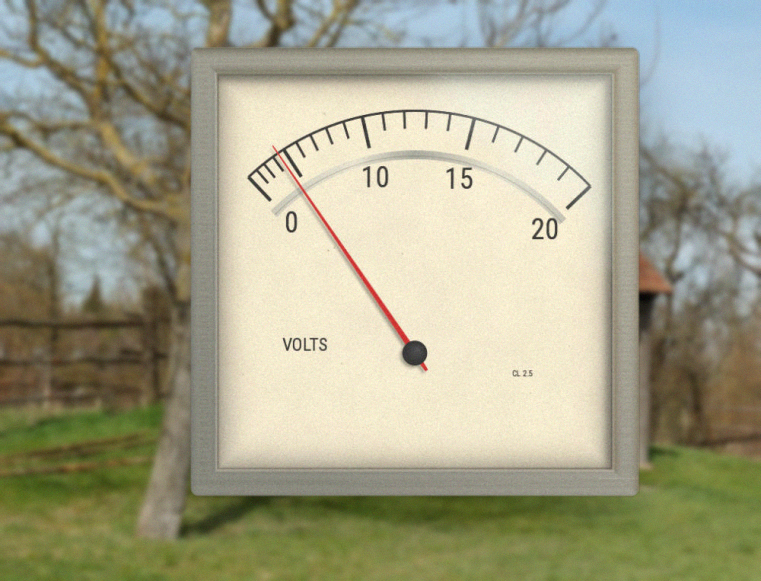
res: {"value": 4.5, "unit": "V"}
